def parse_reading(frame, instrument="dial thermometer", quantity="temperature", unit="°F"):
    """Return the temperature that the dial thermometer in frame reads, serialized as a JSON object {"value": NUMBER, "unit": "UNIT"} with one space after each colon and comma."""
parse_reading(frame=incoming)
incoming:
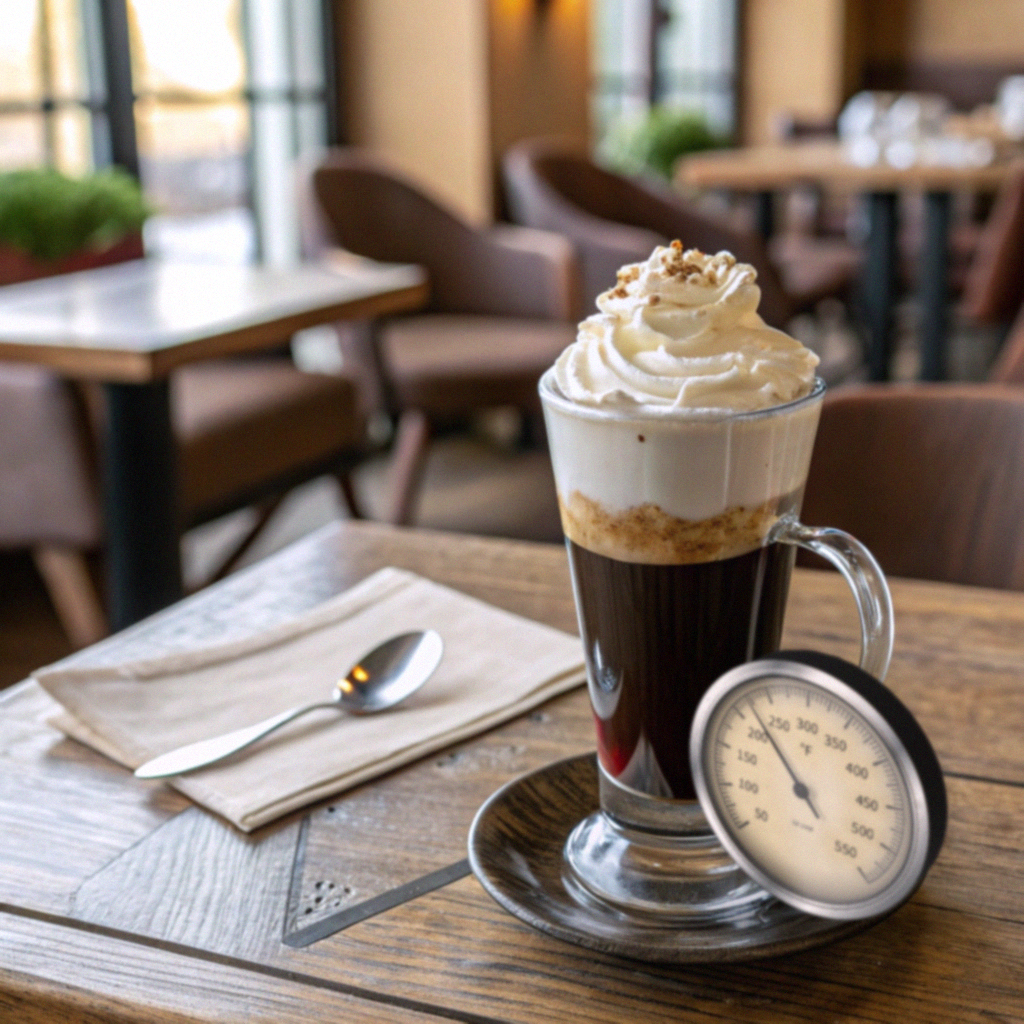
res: {"value": 225, "unit": "°F"}
